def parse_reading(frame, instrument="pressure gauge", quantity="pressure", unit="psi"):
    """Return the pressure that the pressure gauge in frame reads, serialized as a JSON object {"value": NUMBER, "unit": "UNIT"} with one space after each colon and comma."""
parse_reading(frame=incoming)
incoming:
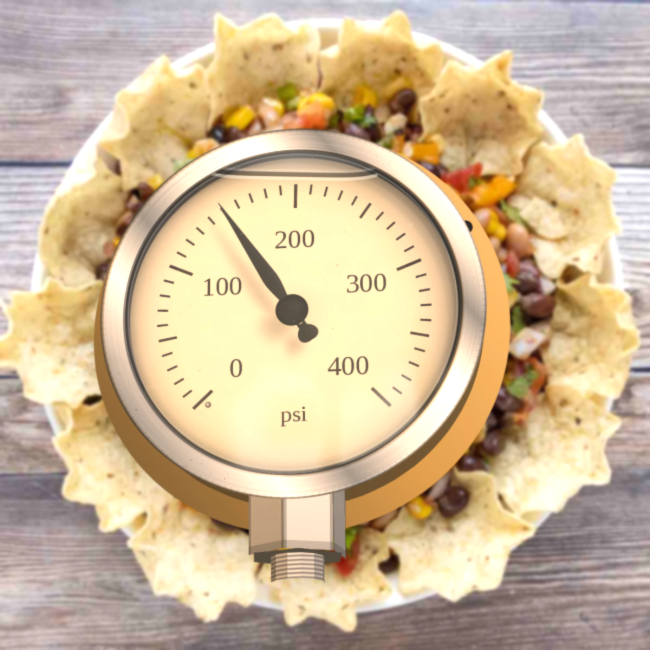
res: {"value": 150, "unit": "psi"}
